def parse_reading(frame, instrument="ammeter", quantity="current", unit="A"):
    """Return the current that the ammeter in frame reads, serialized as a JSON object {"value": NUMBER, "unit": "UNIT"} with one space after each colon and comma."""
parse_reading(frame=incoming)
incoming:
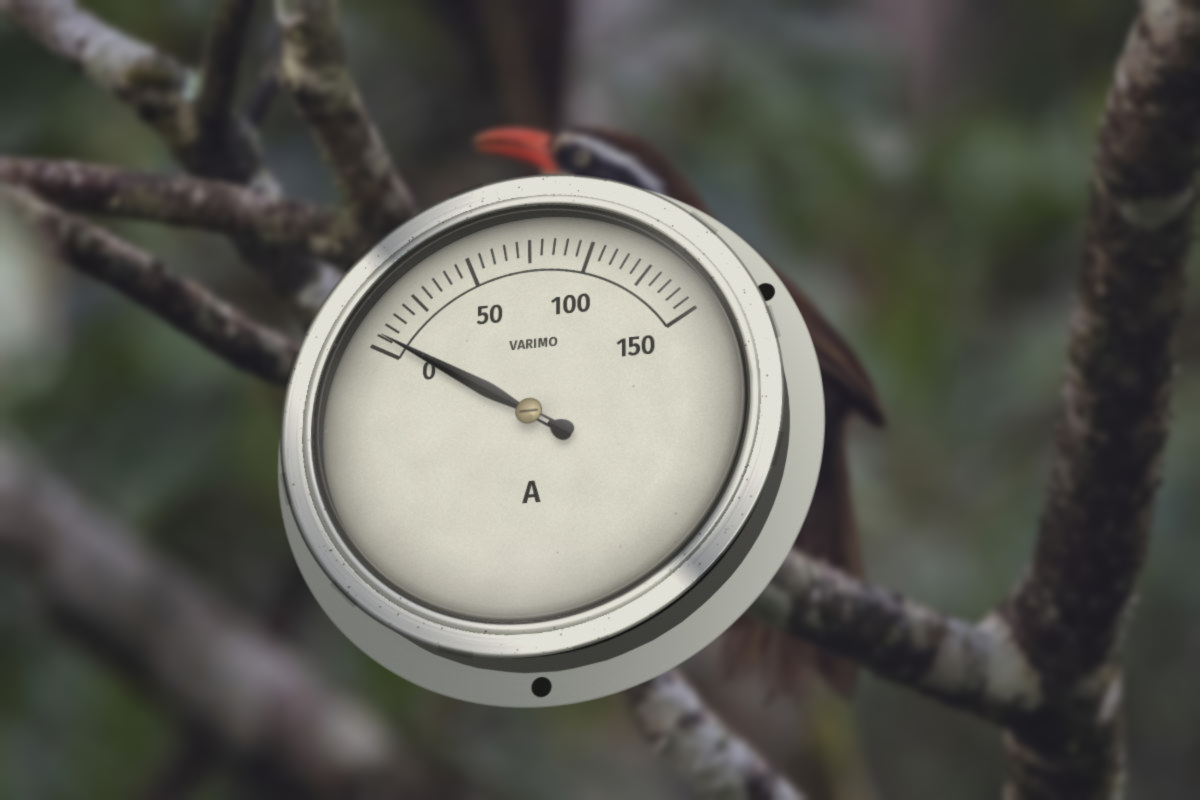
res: {"value": 5, "unit": "A"}
